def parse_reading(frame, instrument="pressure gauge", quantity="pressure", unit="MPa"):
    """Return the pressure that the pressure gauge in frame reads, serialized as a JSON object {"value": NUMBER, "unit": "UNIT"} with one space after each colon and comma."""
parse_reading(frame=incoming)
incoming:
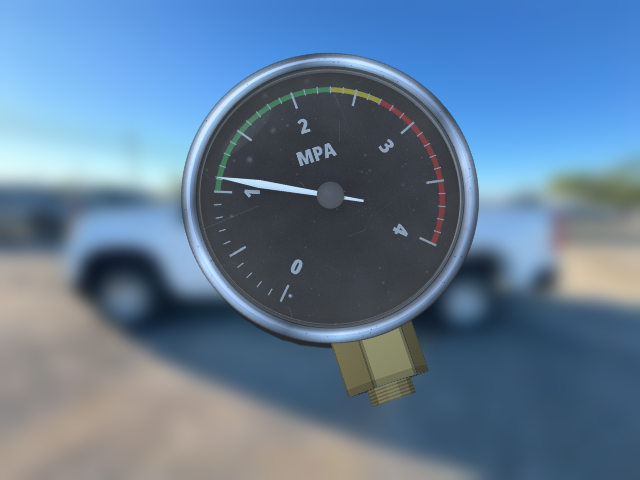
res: {"value": 1.1, "unit": "MPa"}
